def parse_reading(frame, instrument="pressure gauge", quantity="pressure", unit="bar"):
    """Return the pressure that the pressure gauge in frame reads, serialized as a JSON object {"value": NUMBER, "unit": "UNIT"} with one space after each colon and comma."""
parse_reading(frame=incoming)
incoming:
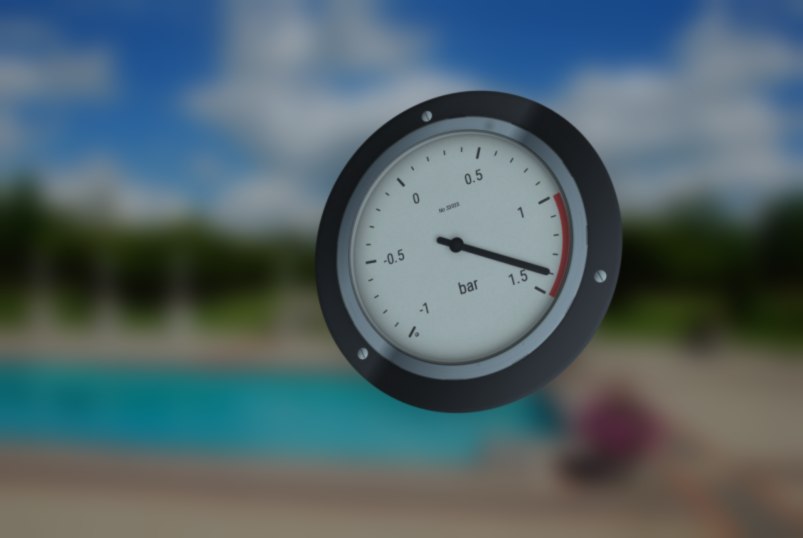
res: {"value": 1.4, "unit": "bar"}
